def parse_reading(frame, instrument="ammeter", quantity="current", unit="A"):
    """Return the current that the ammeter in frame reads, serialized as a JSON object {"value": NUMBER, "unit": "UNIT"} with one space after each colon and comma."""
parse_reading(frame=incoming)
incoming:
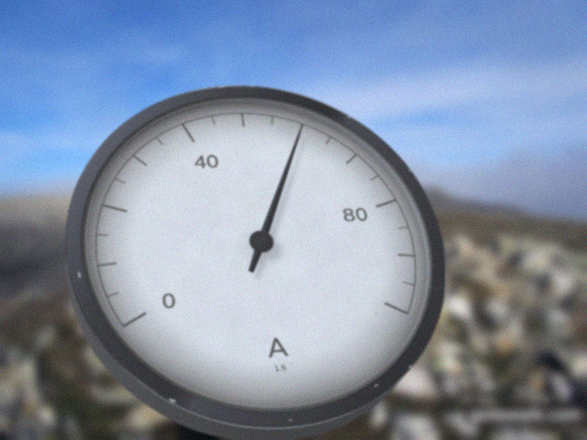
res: {"value": 60, "unit": "A"}
